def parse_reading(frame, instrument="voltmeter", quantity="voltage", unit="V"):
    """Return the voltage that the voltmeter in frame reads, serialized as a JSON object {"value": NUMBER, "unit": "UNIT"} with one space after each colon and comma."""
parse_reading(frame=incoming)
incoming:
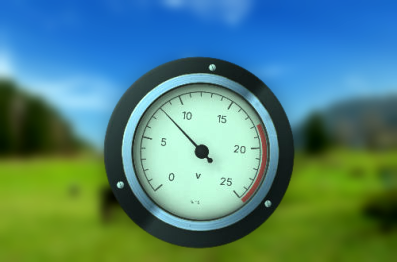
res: {"value": 8, "unit": "V"}
